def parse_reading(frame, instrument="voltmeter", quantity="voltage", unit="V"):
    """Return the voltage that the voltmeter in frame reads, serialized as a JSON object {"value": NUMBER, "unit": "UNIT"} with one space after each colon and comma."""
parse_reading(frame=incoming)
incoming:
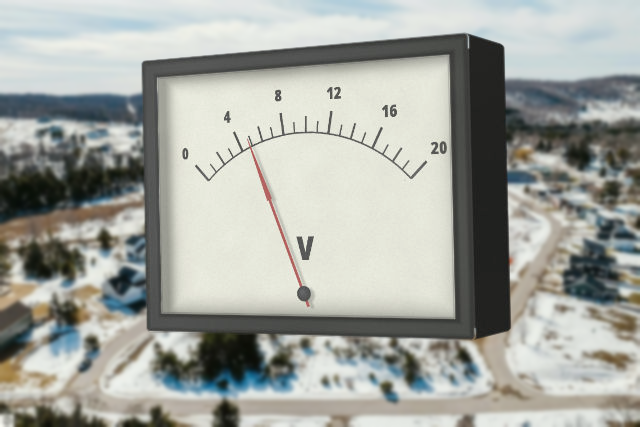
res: {"value": 5, "unit": "V"}
